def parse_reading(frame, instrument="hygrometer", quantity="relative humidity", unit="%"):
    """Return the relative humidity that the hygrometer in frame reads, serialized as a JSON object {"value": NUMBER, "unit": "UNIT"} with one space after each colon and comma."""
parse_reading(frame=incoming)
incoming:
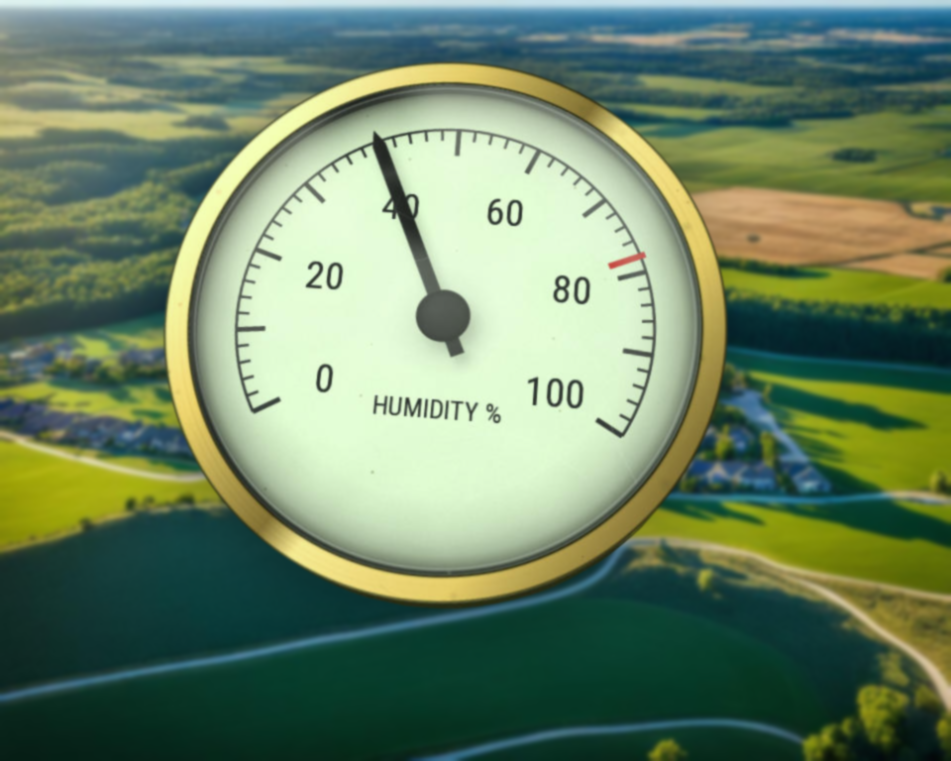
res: {"value": 40, "unit": "%"}
